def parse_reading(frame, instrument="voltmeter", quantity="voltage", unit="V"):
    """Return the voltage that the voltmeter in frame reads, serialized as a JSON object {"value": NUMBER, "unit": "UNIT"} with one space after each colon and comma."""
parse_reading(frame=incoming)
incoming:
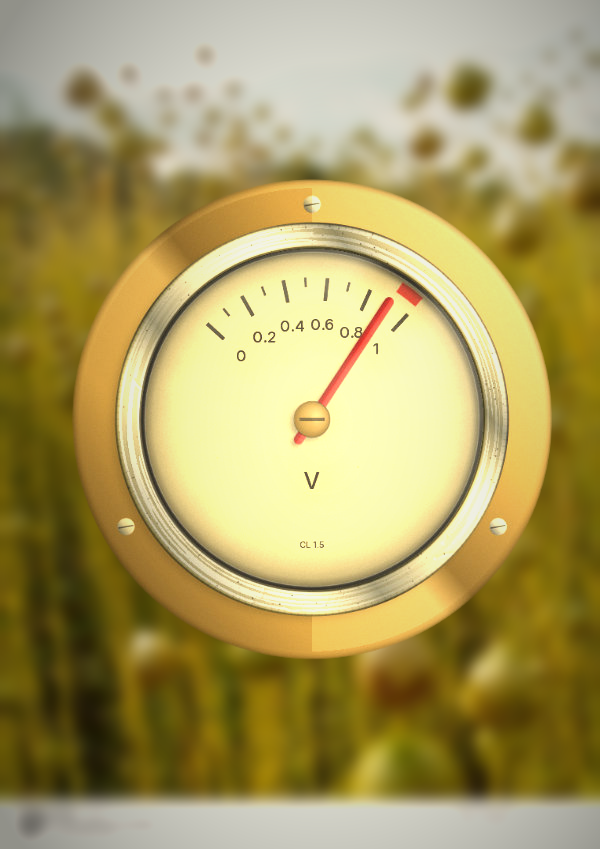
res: {"value": 0.9, "unit": "V"}
